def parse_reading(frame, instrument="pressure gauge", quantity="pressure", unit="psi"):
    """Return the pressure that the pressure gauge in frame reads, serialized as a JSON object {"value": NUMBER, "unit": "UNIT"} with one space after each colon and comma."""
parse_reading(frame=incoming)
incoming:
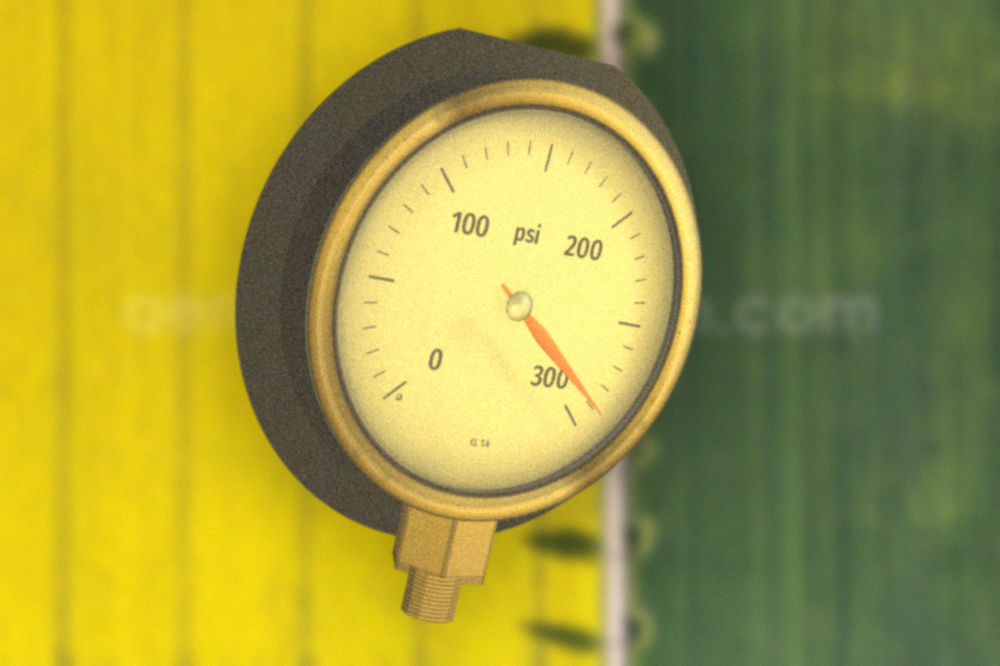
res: {"value": 290, "unit": "psi"}
